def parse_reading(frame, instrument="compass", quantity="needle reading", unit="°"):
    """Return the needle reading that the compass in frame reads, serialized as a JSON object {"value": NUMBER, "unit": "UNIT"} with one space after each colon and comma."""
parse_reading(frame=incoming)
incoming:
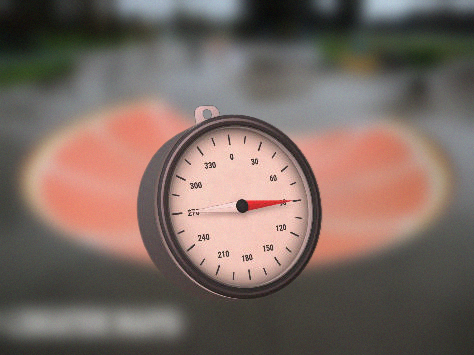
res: {"value": 90, "unit": "°"}
